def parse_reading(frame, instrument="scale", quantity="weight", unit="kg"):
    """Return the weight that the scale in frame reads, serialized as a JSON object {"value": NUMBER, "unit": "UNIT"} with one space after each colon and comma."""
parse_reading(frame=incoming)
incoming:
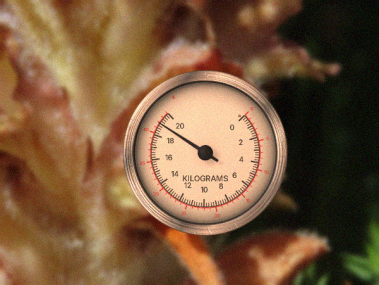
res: {"value": 19, "unit": "kg"}
